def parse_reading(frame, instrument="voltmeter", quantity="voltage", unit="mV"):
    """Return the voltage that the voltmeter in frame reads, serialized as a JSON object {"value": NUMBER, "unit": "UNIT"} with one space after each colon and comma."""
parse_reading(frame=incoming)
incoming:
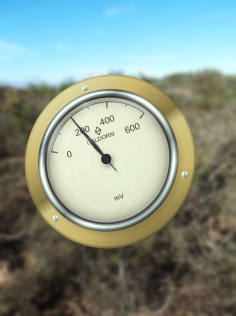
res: {"value": 200, "unit": "mV"}
